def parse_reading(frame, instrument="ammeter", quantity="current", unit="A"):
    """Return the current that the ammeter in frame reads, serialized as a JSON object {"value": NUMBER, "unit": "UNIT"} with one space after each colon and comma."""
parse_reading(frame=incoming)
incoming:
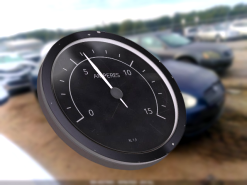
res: {"value": 6, "unit": "A"}
